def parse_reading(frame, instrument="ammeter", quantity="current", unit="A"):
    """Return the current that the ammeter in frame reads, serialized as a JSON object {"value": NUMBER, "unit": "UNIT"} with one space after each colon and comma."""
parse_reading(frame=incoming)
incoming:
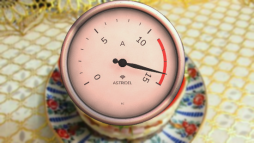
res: {"value": 14, "unit": "A"}
